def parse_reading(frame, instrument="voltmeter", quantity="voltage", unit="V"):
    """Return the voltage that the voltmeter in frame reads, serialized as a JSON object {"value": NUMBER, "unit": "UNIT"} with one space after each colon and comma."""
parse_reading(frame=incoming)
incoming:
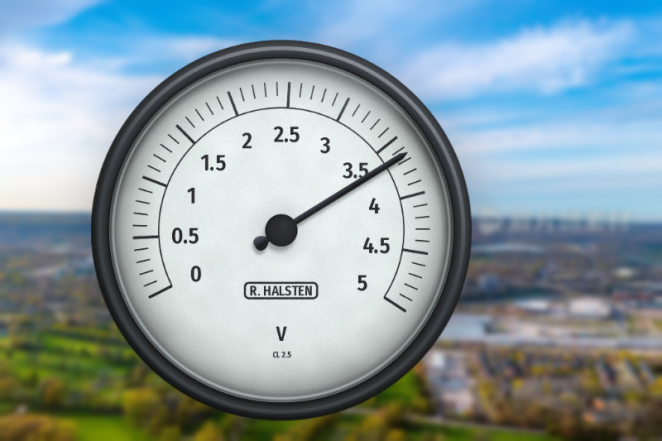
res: {"value": 3.65, "unit": "V"}
